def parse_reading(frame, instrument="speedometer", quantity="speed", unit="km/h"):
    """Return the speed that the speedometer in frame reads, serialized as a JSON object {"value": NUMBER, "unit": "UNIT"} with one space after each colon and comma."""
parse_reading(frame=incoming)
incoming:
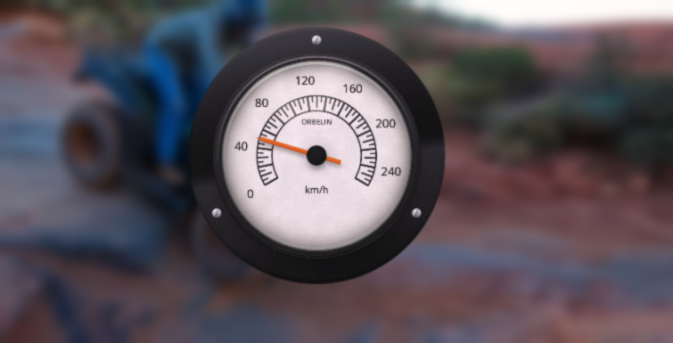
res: {"value": 50, "unit": "km/h"}
